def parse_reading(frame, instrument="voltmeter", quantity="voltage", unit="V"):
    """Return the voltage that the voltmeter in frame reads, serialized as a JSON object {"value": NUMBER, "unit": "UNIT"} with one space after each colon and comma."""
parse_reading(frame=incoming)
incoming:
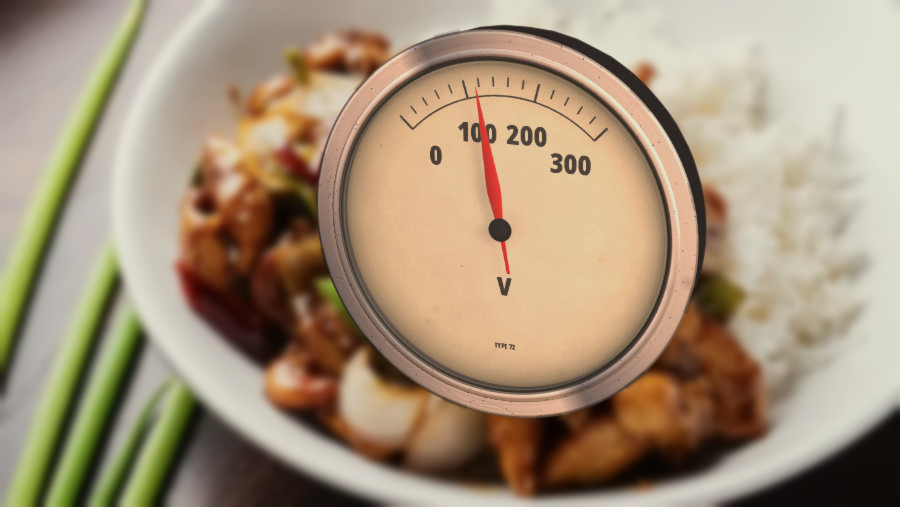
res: {"value": 120, "unit": "V"}
